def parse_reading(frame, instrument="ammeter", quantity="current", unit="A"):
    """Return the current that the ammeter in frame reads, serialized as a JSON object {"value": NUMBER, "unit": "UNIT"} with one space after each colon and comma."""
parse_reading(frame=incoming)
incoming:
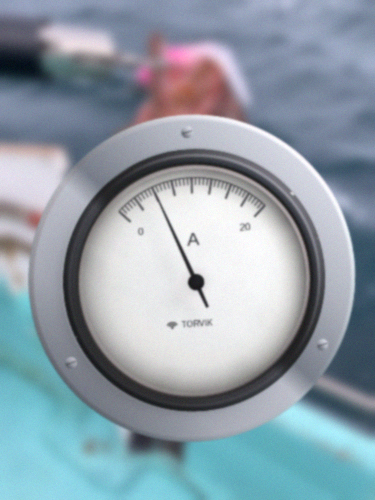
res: {"value": 5, "unit": "A"}
